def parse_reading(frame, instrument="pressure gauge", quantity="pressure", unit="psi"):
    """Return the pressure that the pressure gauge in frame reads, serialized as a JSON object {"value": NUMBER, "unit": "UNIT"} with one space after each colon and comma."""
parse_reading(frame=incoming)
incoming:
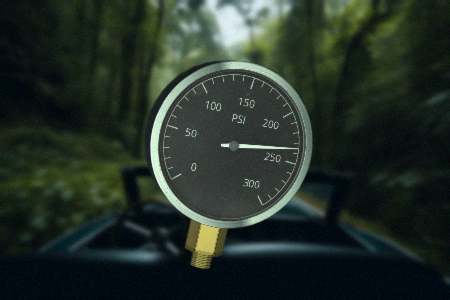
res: {"value": 235, "unit": "psi"}
